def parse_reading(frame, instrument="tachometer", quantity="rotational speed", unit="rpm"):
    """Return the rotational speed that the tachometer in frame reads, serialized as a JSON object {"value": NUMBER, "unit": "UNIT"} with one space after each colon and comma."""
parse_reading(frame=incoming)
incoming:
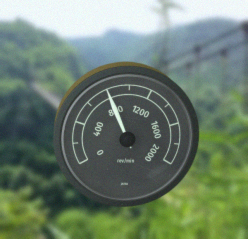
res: {"value": 800, "unit": "rpm"}
